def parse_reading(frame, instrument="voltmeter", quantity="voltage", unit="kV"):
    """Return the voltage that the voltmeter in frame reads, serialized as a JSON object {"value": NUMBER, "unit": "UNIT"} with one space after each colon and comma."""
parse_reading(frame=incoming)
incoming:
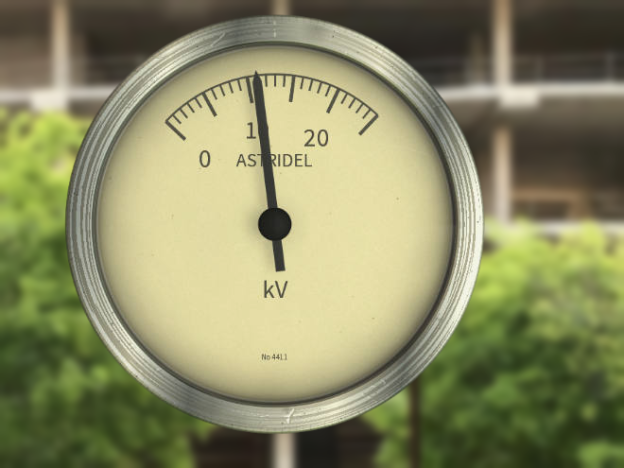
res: {"value": 11, "unit": "kV"}
